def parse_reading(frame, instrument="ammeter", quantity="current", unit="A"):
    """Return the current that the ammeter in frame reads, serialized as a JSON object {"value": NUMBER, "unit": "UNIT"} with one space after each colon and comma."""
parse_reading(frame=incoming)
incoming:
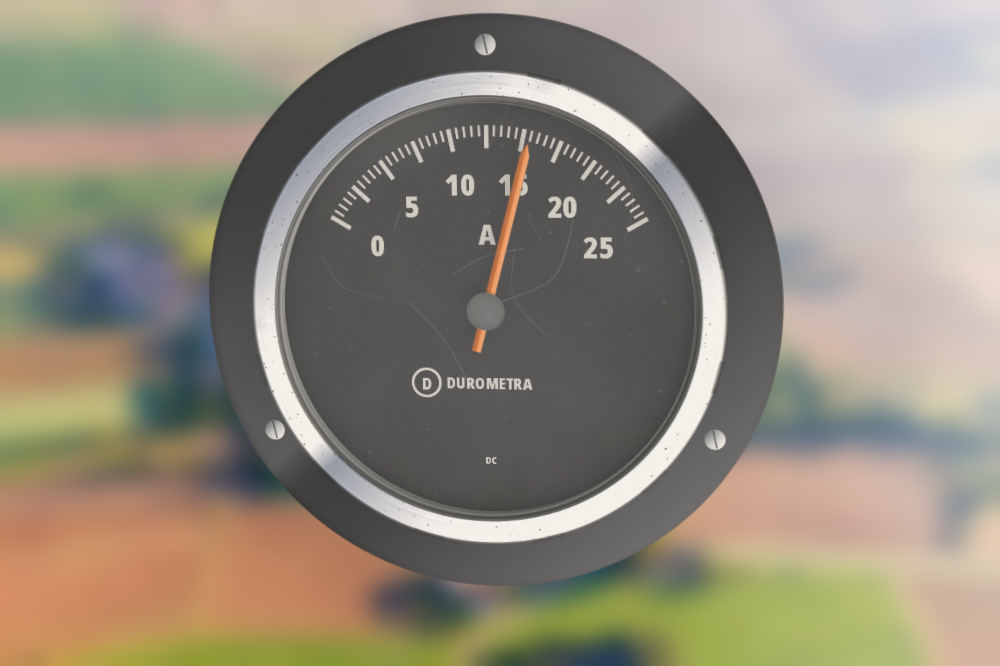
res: {"value": 15.5, "unit": "A"}
